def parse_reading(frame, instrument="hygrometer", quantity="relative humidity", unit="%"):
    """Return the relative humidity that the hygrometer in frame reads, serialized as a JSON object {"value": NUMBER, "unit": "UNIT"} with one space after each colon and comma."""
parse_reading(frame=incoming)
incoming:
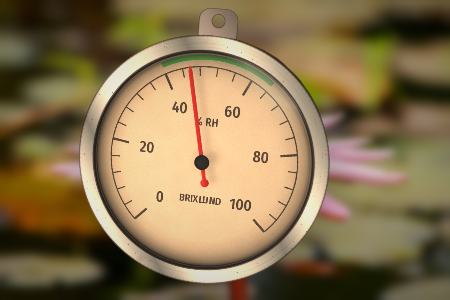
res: {"value": 46, "unit": "%"}
